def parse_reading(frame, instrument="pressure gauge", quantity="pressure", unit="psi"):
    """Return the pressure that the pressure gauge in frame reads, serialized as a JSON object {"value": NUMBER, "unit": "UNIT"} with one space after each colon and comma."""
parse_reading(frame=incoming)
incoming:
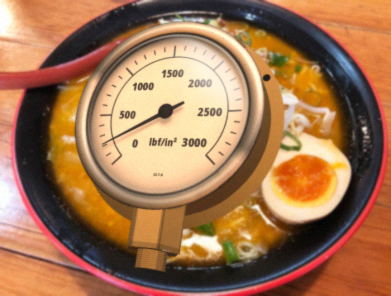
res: {"value": 200, "unit": "psi"}
